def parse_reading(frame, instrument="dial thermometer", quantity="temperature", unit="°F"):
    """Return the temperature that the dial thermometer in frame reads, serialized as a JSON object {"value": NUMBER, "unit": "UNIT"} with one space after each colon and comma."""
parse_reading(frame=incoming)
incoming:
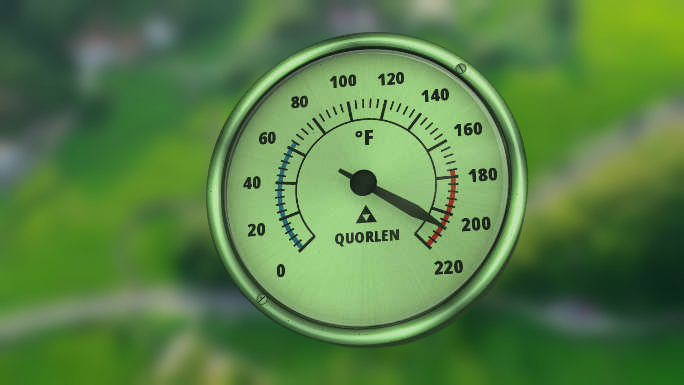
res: {"value": 208, "unit": "°F"}
